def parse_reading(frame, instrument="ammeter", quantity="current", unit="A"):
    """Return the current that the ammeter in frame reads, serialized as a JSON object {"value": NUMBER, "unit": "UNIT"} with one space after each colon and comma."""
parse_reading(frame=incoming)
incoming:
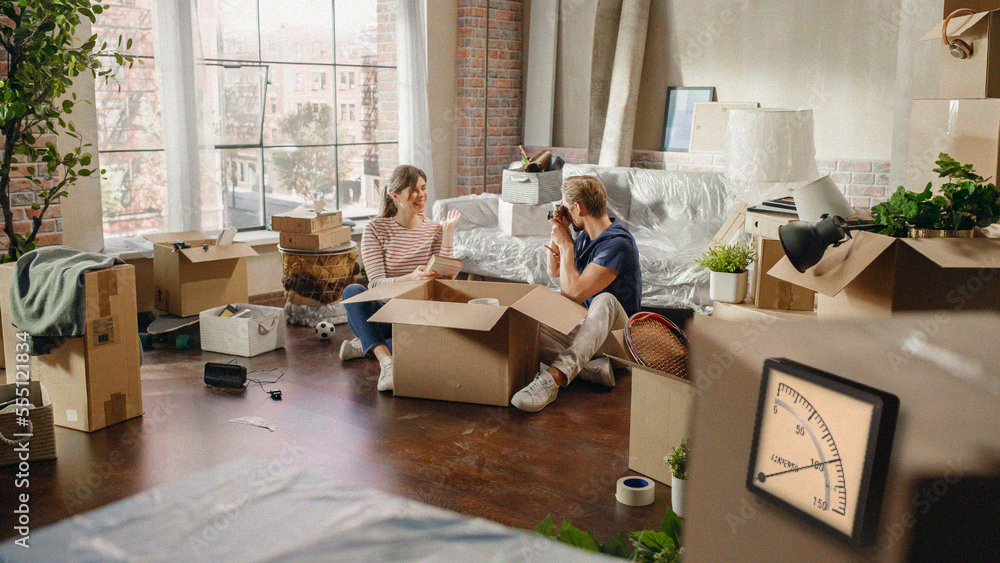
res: {"value": 100, "unit": "A"}
